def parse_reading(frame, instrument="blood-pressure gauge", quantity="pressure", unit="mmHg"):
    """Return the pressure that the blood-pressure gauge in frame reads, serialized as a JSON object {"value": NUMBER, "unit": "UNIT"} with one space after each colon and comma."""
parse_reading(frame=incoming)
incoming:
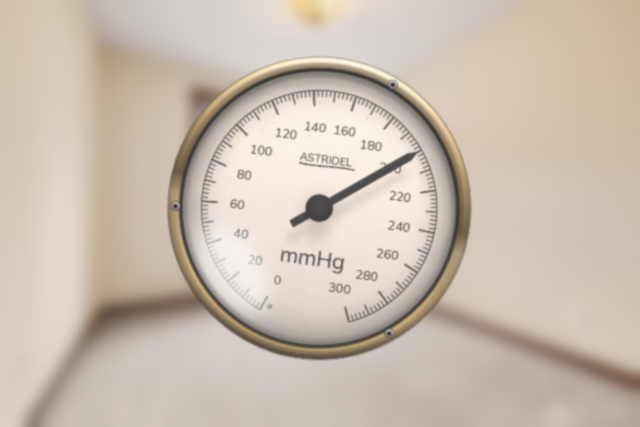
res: {"value": 200, "unit": "mmHg"}
